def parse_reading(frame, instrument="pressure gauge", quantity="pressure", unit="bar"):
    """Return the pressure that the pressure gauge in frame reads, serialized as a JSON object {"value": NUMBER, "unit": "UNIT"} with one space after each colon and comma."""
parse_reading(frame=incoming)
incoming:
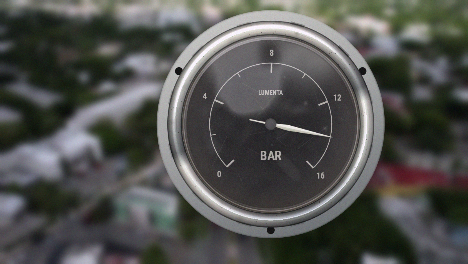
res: {"value": 14, "unit": "bar"}
